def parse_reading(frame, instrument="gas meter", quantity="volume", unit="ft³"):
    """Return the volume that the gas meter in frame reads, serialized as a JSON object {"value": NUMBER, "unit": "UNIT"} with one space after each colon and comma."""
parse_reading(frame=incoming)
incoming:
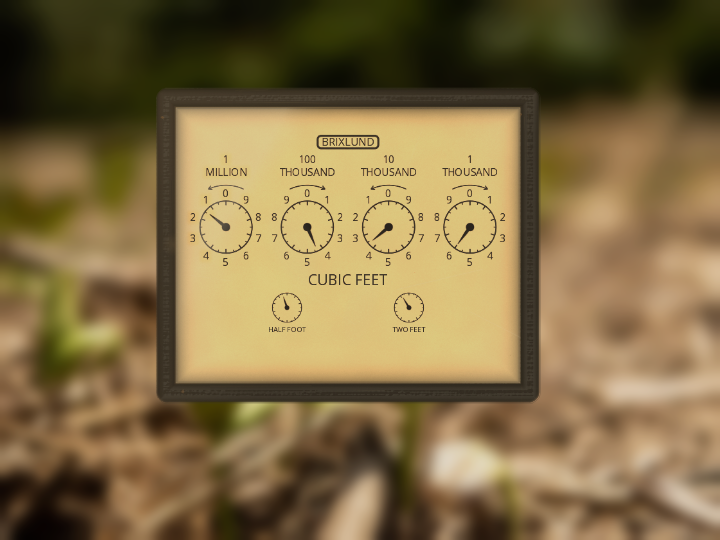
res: {"value": 143600, "unit": "ft³"}
